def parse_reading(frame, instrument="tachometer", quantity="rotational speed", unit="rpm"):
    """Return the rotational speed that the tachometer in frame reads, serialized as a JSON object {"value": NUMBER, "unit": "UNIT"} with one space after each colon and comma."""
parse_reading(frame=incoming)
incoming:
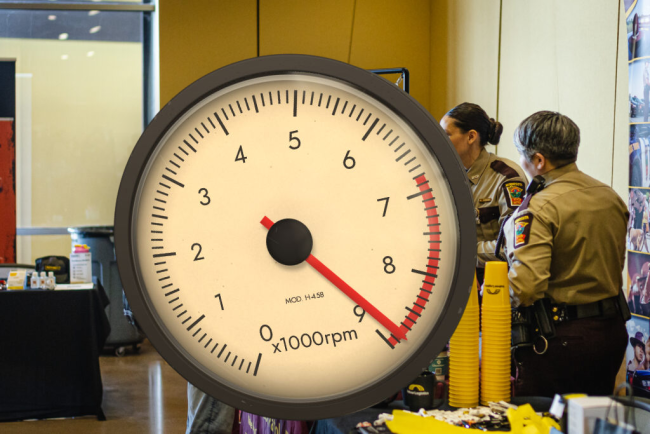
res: {"value": 8800, "unit": "rpm"}
